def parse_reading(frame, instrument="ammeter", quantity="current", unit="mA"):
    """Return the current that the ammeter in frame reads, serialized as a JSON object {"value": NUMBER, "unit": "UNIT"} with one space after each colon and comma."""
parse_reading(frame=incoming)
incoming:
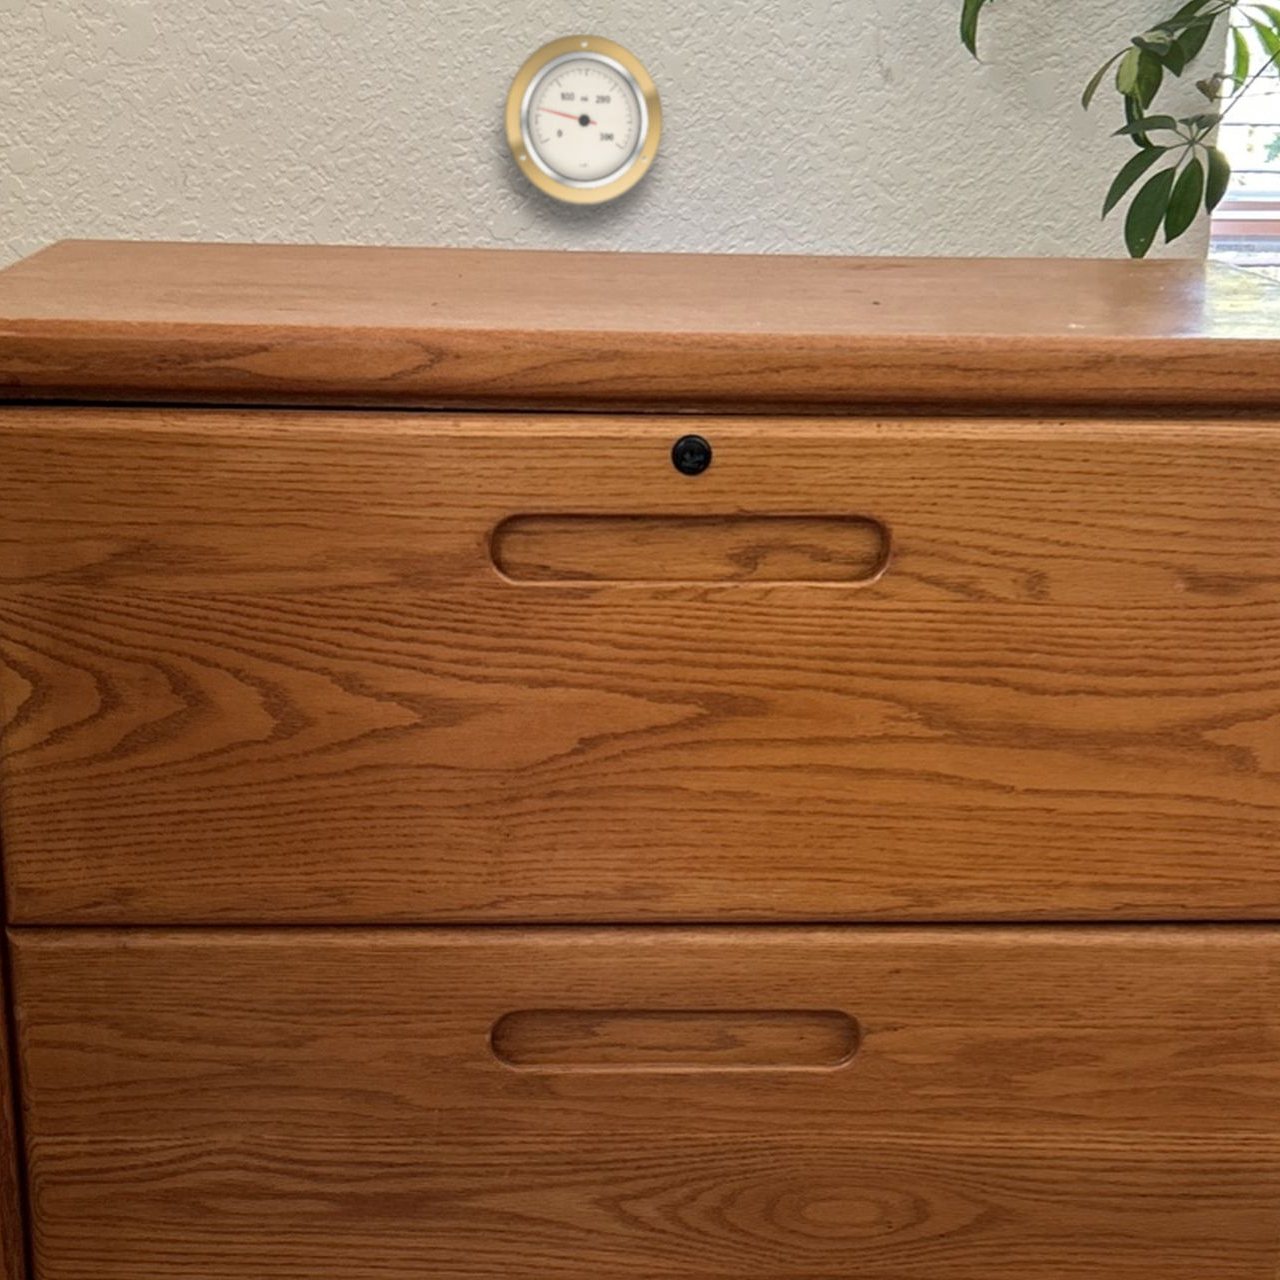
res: {"value": 50, "unit": "mA"}
